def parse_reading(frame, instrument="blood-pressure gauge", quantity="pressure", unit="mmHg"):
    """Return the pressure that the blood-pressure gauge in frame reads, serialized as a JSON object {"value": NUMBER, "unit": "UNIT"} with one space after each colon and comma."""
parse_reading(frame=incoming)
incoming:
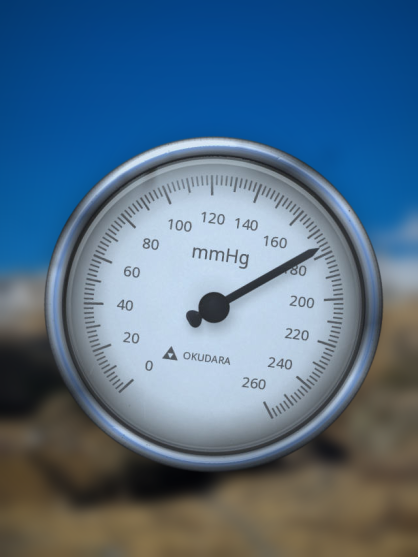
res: {"value": 176, "unit": "mmHg"}
